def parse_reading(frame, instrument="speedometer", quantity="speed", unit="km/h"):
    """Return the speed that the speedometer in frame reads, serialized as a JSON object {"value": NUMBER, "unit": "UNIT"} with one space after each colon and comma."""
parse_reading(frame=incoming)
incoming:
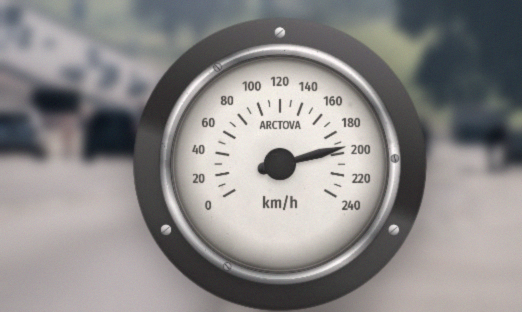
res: {"value": 195, "unit": "km/h"}
